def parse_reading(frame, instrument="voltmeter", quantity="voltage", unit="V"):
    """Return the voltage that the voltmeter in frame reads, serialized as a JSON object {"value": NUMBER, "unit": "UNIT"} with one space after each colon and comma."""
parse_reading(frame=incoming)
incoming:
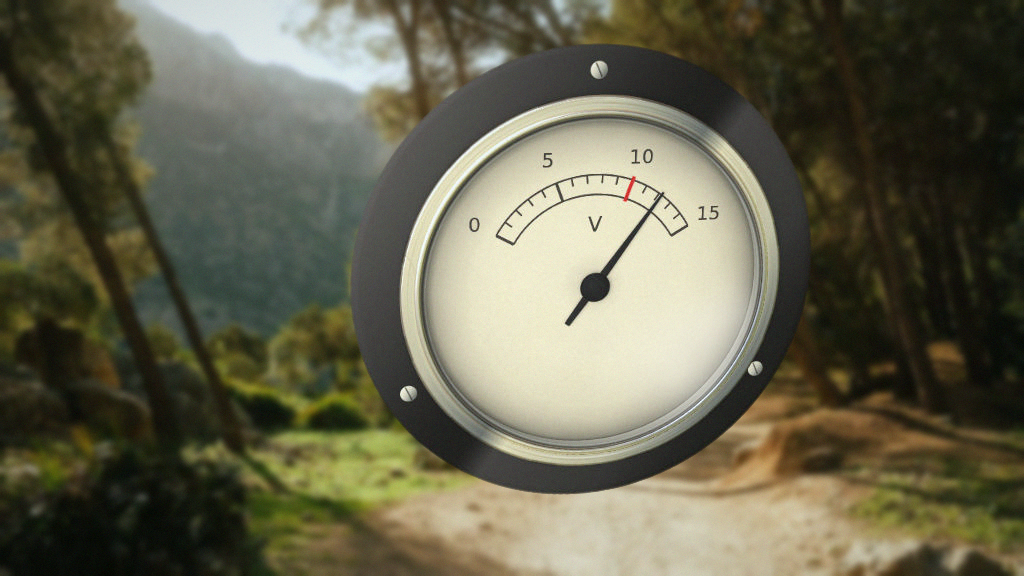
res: {"value": 12, "unit": "V"}
